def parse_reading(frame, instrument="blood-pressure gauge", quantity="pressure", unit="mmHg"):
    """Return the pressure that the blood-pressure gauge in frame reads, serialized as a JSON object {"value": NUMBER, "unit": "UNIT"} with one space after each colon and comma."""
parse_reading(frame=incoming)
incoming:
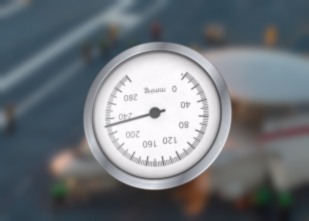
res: {"value": 230, "unit": "mmHg"}
